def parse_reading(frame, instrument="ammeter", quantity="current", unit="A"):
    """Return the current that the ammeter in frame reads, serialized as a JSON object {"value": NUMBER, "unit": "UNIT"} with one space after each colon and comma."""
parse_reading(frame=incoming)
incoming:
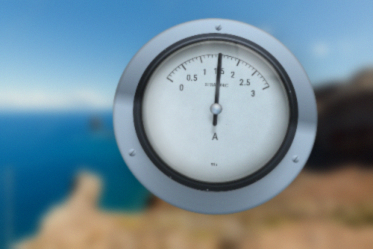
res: {"value": 1.5, "unit": "A"}
